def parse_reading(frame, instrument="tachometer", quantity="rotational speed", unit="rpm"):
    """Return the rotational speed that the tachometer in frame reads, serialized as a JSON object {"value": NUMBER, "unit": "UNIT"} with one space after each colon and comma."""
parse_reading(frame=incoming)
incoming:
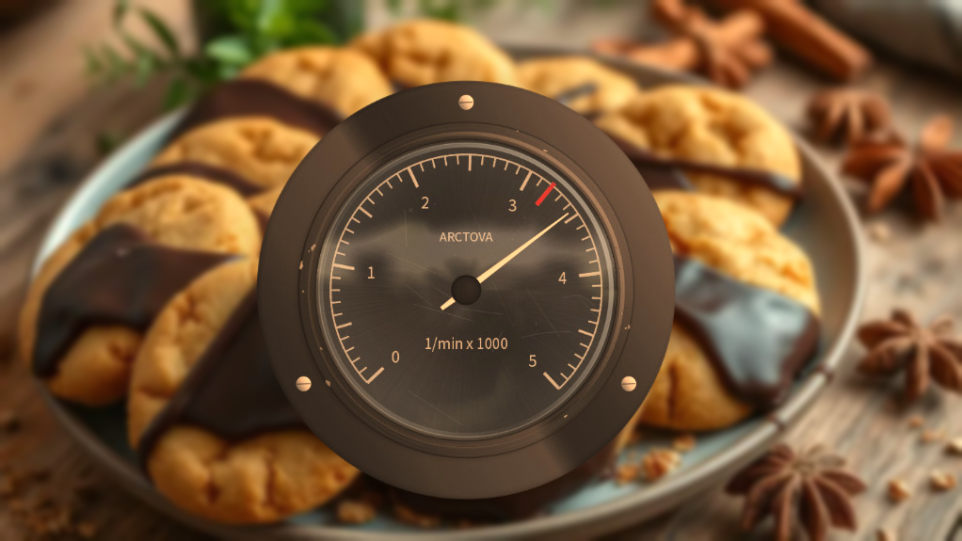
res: {"value": 3450, "unit": "rpm"}
